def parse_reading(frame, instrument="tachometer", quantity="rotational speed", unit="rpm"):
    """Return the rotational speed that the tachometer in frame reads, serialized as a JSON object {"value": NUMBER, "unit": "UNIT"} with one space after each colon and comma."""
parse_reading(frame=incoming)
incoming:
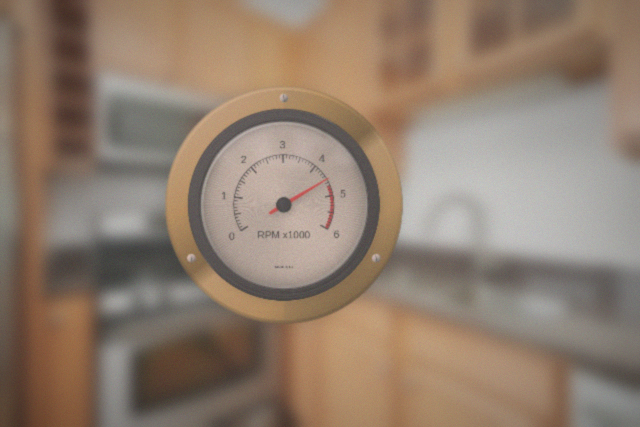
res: {"value": 4500, "unit": "rpm"}
